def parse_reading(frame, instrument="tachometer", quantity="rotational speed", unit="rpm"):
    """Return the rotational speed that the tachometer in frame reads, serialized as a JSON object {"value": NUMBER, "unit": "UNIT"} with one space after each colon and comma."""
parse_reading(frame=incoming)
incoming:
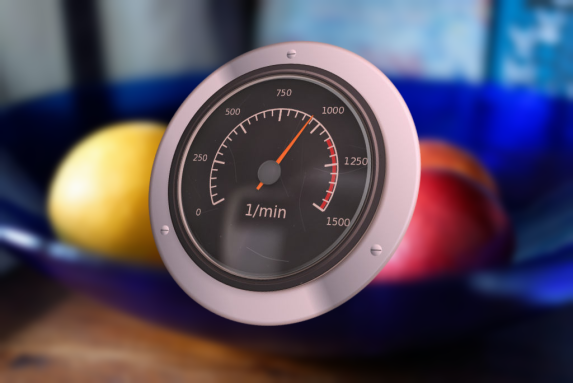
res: {"value": 950, "unit": "rpm"}
